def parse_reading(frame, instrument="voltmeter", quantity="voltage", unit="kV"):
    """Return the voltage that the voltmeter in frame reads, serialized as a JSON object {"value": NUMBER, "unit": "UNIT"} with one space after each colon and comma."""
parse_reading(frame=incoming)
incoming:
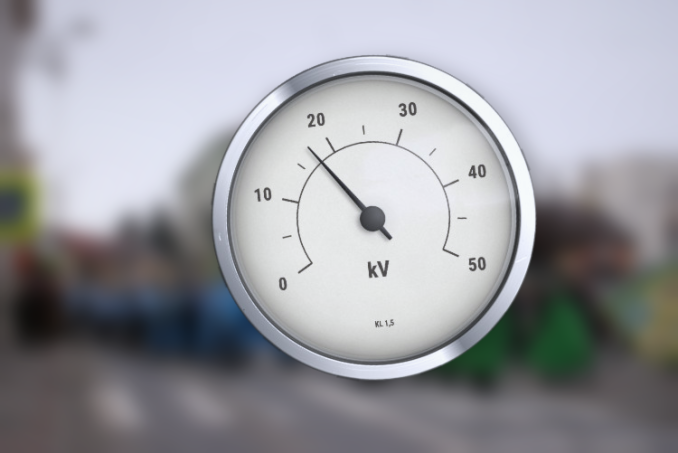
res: {"value": 17.5, "unit": "kV"}
